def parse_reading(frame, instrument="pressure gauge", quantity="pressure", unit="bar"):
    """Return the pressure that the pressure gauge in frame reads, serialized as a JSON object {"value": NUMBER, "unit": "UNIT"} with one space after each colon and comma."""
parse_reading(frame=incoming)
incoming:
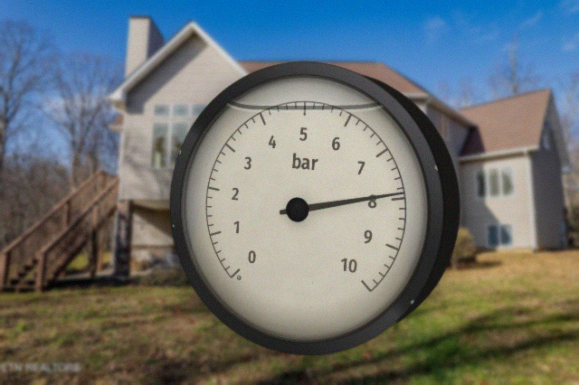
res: {"value": 7.9, "unit": "bar"}
